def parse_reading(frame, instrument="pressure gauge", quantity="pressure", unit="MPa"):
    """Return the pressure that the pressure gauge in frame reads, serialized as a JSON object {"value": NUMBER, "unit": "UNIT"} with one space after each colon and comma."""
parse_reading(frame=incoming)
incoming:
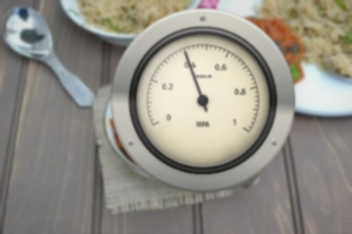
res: {"value": 0.4, "unit": "MPa"}
